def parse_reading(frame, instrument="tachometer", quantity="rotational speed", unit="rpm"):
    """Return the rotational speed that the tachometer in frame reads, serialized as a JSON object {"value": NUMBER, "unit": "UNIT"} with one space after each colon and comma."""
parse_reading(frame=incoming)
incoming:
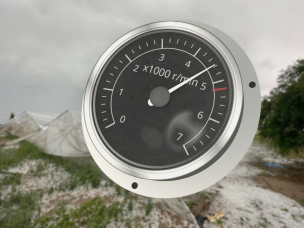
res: {"value": 4600, "unit": "rpm"}
